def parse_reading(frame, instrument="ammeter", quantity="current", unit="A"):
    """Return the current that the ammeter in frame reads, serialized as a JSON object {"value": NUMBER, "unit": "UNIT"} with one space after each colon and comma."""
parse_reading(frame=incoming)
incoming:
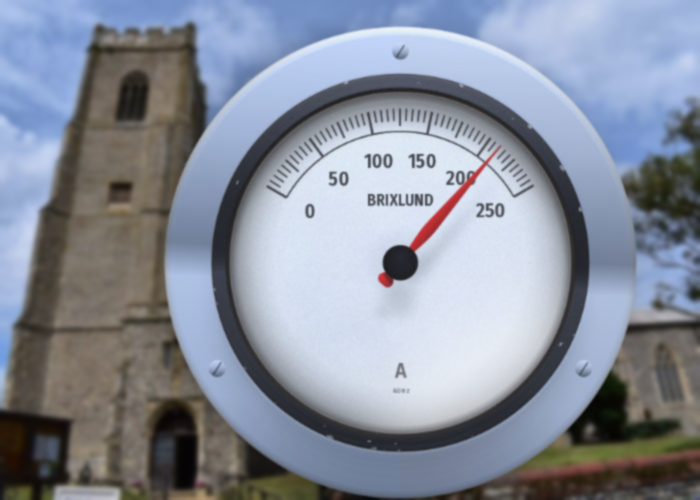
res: {"value": 210, "unit": "A"}
